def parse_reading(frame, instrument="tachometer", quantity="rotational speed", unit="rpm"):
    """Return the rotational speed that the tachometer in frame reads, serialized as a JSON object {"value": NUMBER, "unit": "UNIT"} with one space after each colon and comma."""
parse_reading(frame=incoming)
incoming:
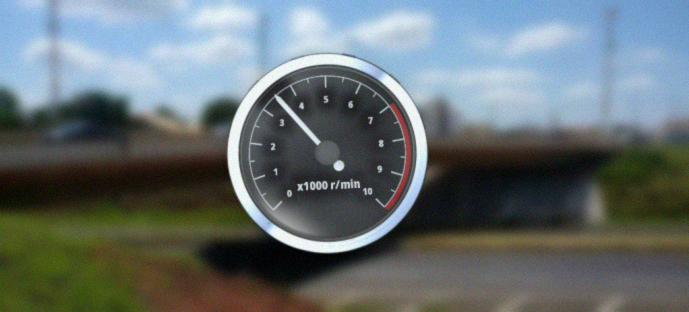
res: {"value": 3500, "unit": "rpm"}
